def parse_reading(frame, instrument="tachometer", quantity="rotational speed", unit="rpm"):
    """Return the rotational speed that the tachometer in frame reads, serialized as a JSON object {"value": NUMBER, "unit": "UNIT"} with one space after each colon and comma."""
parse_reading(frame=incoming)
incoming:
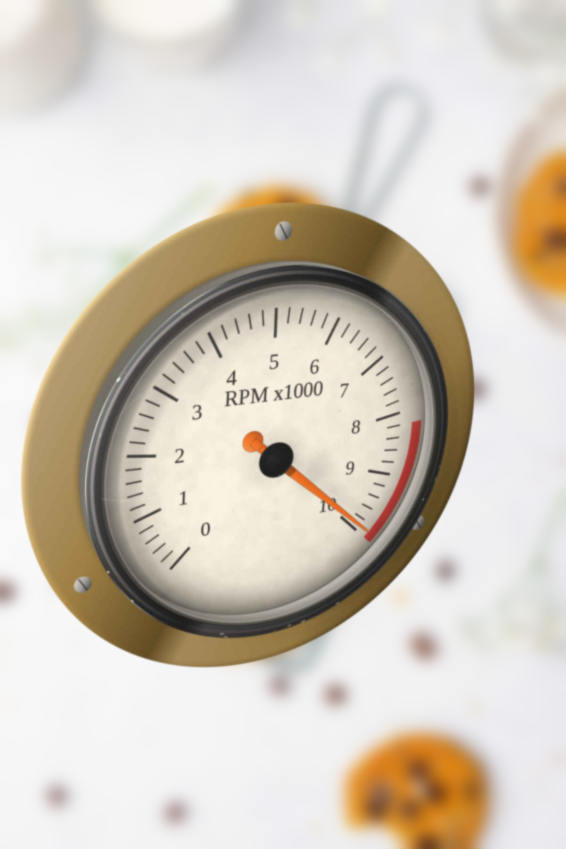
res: {"value": 9900, "unit": "rpm"}
